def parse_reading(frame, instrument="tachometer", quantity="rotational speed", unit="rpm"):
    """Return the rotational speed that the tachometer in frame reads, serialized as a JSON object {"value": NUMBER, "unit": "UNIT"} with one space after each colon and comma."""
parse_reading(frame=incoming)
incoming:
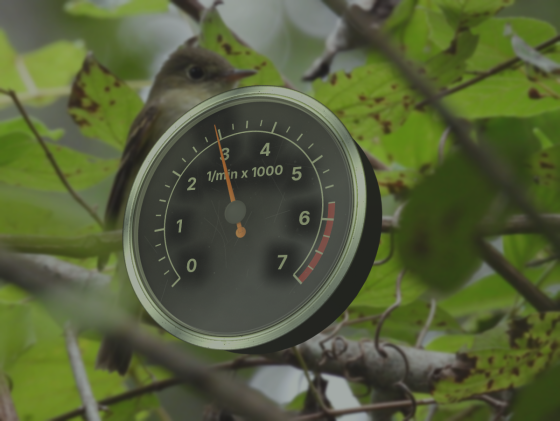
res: {"value": 3000, "unit": "rpm"}
